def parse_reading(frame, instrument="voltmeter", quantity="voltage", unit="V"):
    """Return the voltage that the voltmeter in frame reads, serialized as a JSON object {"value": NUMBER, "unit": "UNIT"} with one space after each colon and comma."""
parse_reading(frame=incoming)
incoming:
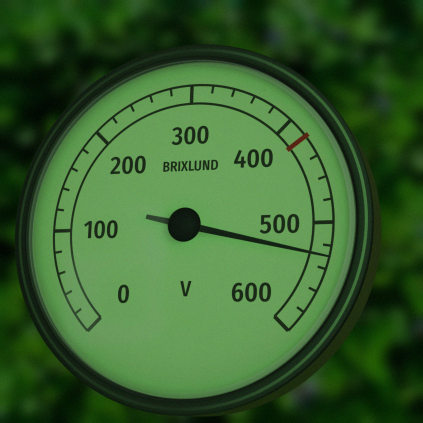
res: {"value": 530, "unit": "V"}
